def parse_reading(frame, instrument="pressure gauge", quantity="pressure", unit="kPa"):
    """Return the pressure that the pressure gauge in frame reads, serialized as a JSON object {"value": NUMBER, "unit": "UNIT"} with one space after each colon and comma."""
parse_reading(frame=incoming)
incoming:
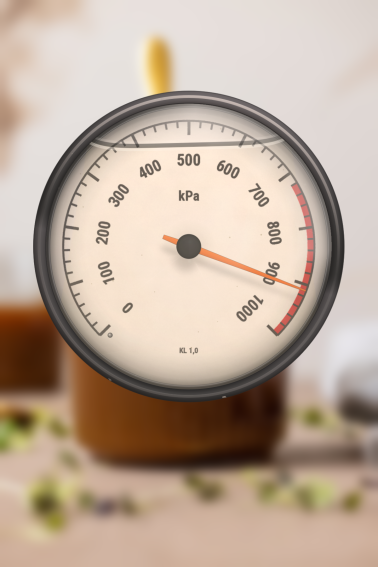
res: {"value": 910, "unit": "kPa"}
